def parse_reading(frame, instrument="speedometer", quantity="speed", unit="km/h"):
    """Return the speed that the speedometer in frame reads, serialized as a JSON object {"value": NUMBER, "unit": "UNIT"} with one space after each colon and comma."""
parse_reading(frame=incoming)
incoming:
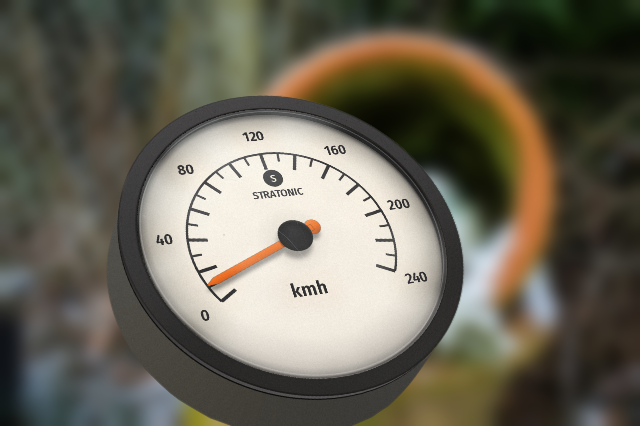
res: {"value": 10, "unit": "km/h"}
